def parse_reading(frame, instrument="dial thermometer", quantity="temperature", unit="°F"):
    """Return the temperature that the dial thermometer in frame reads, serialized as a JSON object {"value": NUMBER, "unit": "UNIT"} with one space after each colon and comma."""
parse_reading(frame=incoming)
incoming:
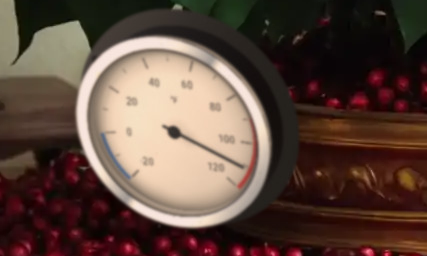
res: {"value": 110, "unit": "°F"}
